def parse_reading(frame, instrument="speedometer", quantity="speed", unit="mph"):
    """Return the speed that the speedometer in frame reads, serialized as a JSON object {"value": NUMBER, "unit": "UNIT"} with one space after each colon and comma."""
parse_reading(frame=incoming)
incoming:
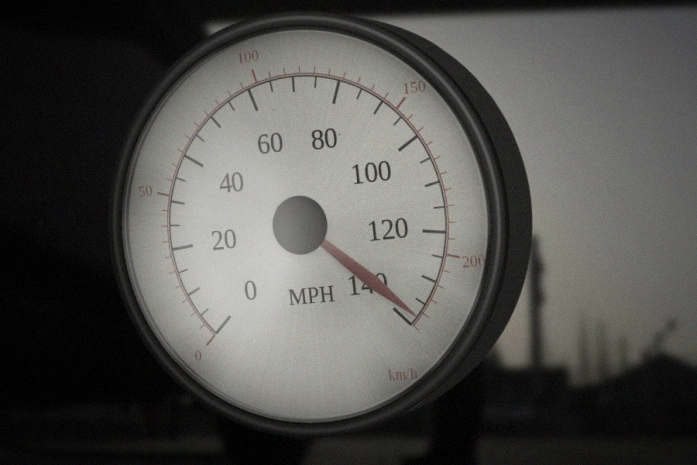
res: {"value": 137.5, "unit": "mph"}
